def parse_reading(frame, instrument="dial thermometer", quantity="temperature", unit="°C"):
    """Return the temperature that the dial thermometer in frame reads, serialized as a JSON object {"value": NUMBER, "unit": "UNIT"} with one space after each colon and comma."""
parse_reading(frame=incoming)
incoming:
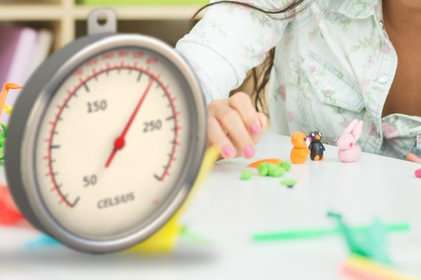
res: {"value": 210, "unit": "°C"}
